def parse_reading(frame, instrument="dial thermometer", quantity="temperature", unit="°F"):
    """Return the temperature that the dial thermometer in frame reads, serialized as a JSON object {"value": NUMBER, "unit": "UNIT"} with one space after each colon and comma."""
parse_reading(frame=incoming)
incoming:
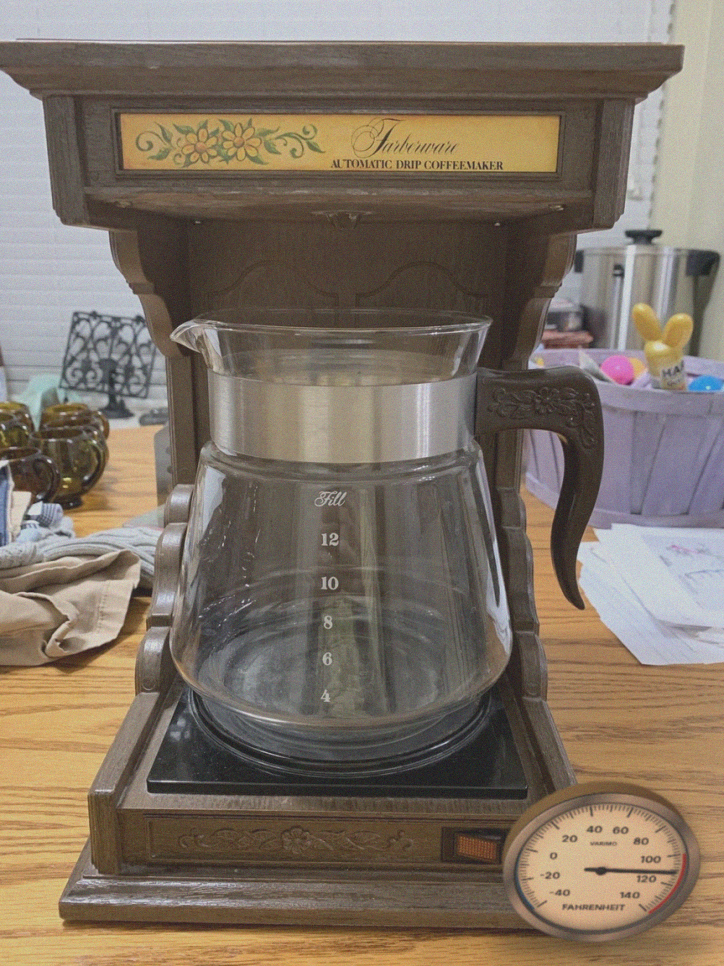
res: {"value": 110, "unit": "°F"}
